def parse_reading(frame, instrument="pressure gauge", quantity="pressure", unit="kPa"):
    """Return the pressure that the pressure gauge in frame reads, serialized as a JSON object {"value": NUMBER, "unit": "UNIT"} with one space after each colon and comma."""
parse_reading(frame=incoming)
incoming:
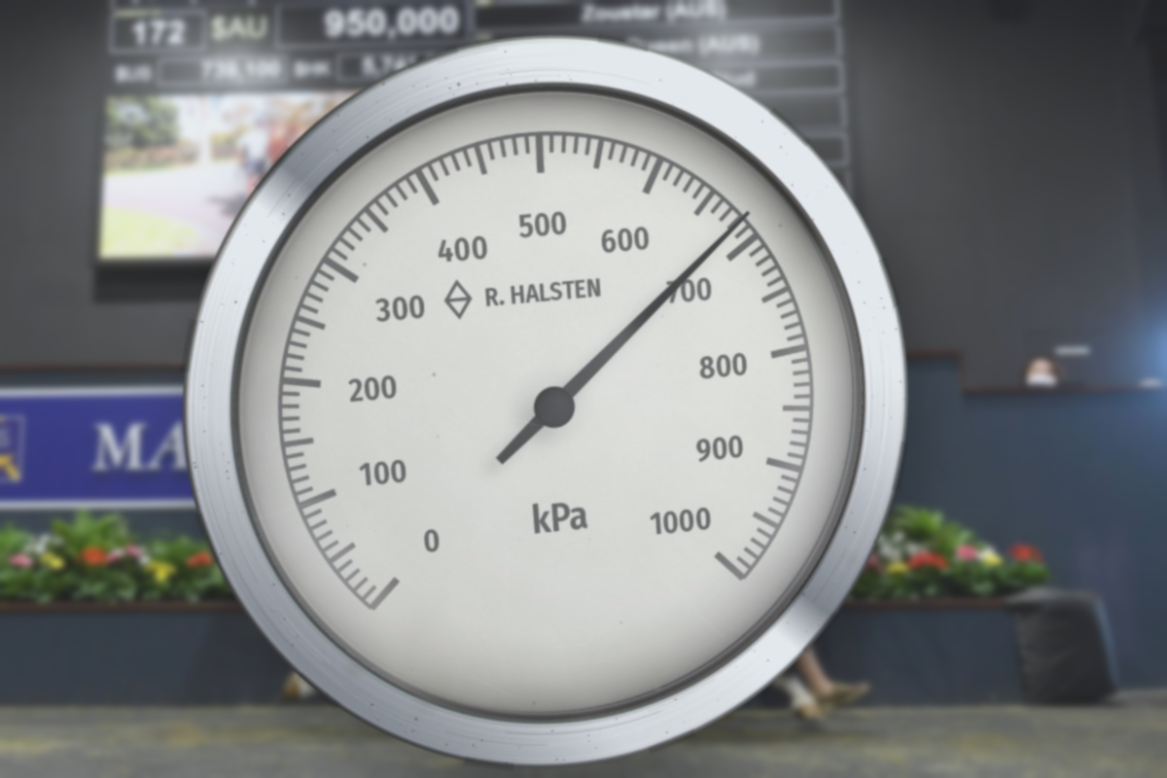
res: {"value": 680, "unit": "kPa"}
